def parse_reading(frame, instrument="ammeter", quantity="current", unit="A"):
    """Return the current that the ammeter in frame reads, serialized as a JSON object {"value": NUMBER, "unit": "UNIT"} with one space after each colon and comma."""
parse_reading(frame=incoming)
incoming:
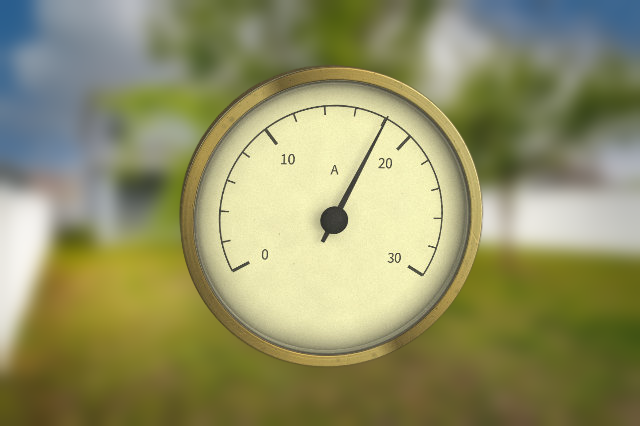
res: {"value": 18, "unit": "A"}
